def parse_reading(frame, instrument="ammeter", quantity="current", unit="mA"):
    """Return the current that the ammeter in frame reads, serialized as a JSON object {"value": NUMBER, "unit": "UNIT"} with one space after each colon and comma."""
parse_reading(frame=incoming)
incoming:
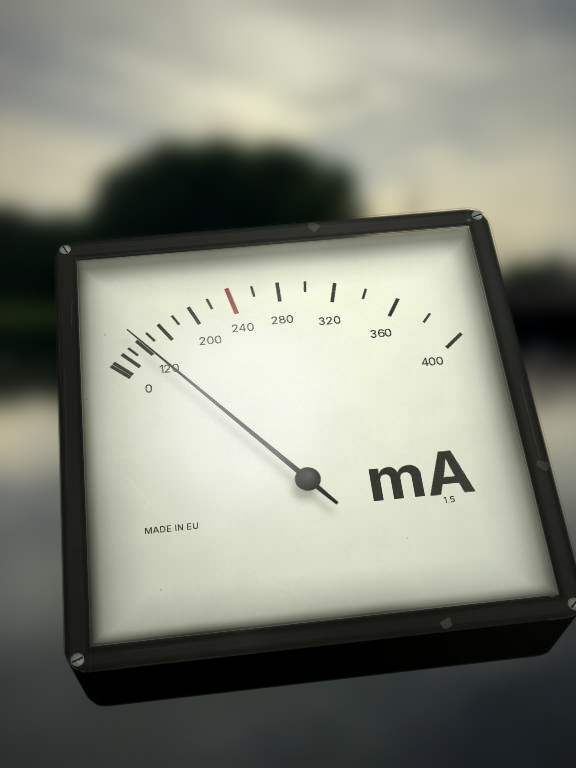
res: {"value": 120, "unit": "mA"}
